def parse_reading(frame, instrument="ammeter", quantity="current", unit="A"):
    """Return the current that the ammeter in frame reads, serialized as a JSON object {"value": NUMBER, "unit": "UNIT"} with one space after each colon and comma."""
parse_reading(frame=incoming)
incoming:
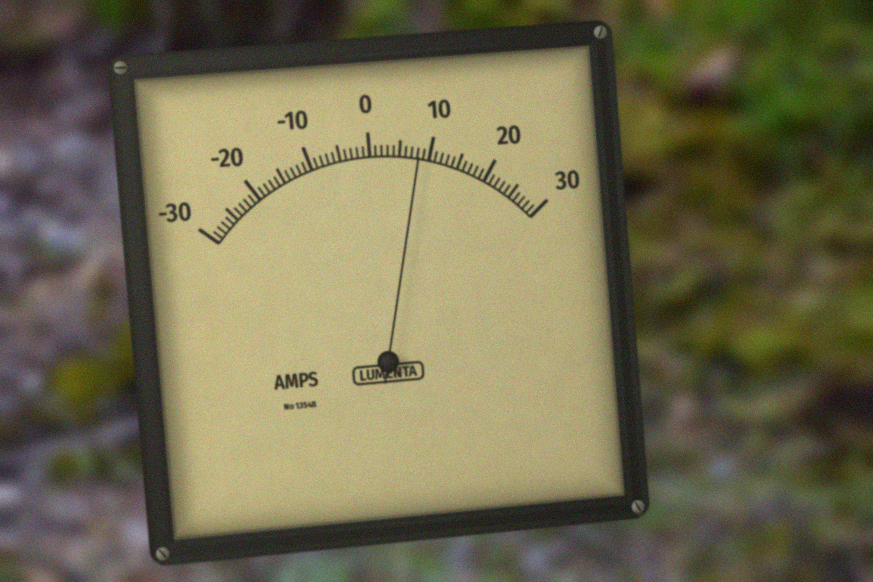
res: {"value": 8, "unit": "A"}
